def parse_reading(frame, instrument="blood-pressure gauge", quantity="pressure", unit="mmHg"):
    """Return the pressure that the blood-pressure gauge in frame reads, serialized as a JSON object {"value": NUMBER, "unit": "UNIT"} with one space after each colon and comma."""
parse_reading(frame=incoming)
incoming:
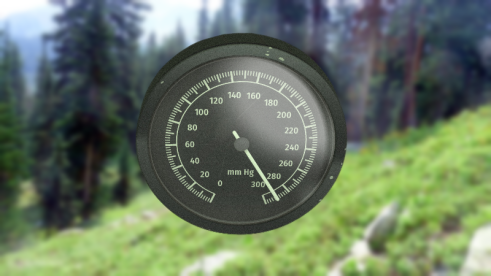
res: {"value": 290, "unit": "mmHg"}
